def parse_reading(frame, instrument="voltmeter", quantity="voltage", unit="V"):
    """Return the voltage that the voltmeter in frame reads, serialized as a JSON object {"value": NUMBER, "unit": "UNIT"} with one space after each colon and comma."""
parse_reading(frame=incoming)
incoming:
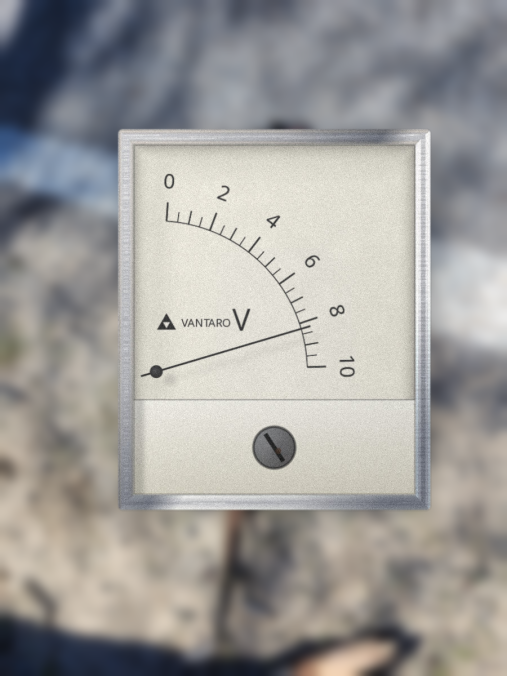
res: {"value": 8.25, "unit": "V"}
